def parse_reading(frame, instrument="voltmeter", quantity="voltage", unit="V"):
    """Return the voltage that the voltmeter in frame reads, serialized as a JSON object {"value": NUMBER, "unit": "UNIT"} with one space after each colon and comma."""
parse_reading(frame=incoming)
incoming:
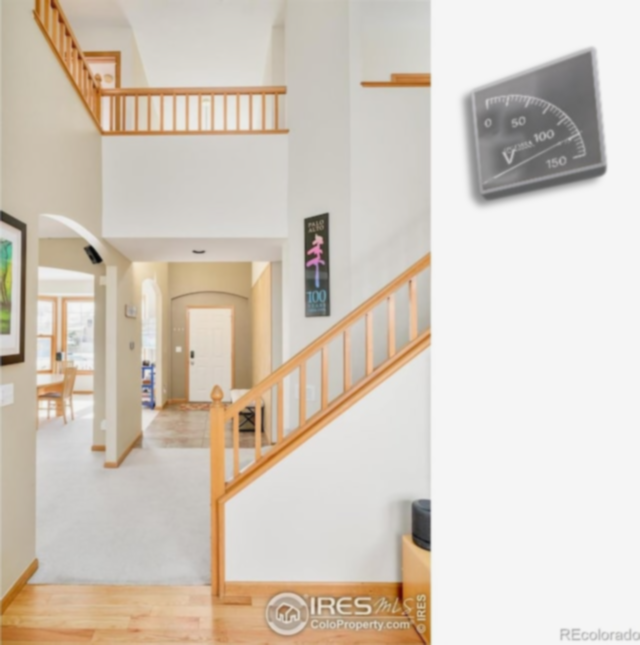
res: {"value": 125, "unit": "V"}
